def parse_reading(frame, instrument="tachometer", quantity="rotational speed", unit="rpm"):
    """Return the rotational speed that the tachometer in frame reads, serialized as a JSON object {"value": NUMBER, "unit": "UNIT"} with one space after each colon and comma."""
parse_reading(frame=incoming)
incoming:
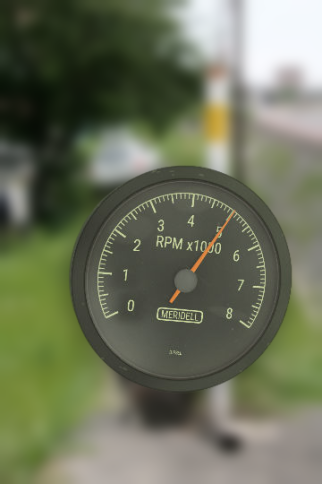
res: {"value": 5000, "unit": "rpm"}
